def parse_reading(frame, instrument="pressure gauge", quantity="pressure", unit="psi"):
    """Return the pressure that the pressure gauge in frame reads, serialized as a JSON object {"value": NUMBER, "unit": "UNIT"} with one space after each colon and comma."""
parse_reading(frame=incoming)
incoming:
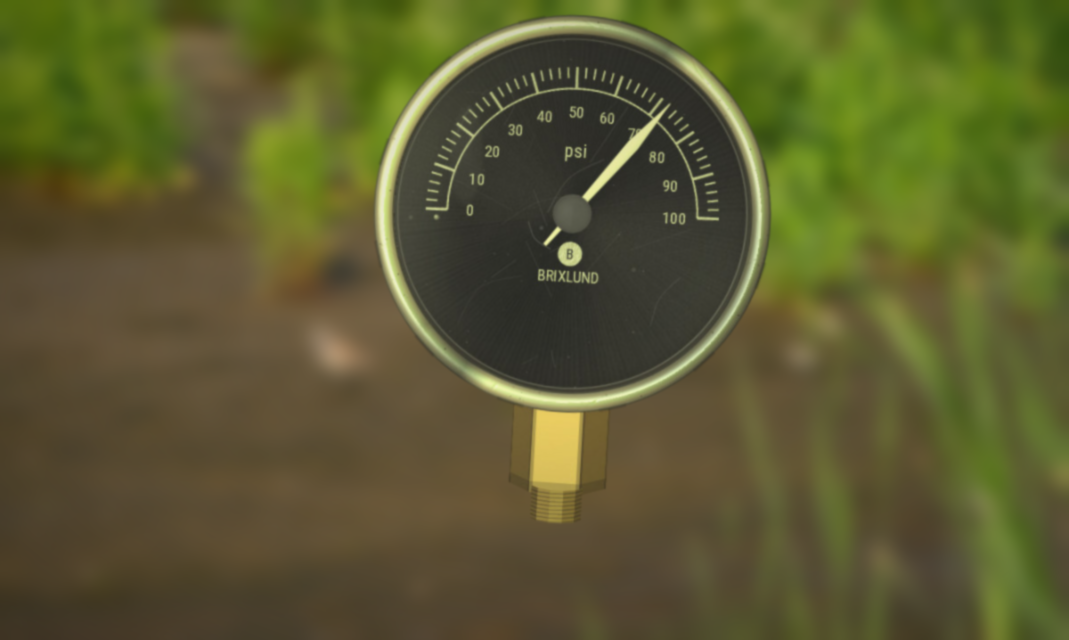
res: {"value": 72, "unit": "psi"}
